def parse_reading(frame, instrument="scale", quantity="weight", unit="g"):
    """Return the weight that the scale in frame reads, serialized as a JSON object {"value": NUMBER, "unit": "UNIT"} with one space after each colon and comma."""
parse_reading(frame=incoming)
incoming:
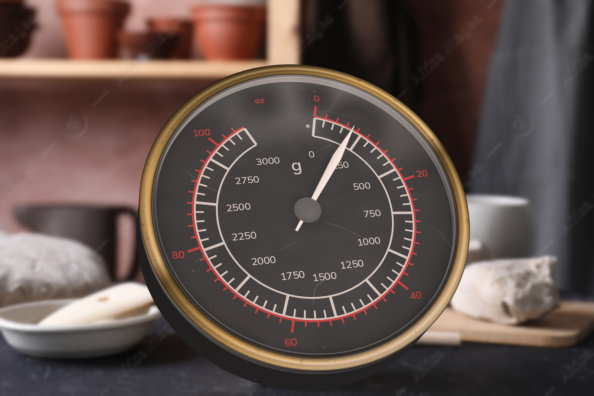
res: {"value": 200, "unit": "g"}
